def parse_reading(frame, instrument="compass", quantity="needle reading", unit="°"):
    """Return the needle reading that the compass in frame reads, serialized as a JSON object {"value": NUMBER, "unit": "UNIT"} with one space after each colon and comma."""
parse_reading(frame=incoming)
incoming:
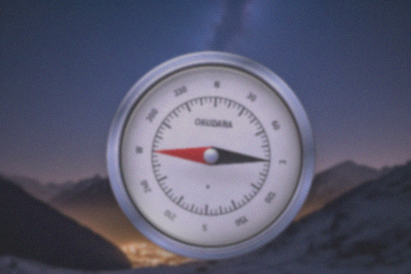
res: {"value": 270, "unit": "°"}
